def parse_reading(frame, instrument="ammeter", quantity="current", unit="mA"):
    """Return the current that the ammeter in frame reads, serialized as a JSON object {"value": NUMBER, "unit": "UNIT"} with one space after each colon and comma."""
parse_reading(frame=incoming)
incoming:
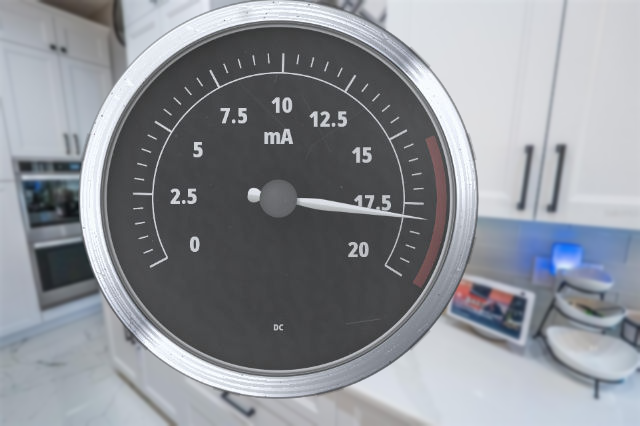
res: {"value": 18, "unit": "mA"}
